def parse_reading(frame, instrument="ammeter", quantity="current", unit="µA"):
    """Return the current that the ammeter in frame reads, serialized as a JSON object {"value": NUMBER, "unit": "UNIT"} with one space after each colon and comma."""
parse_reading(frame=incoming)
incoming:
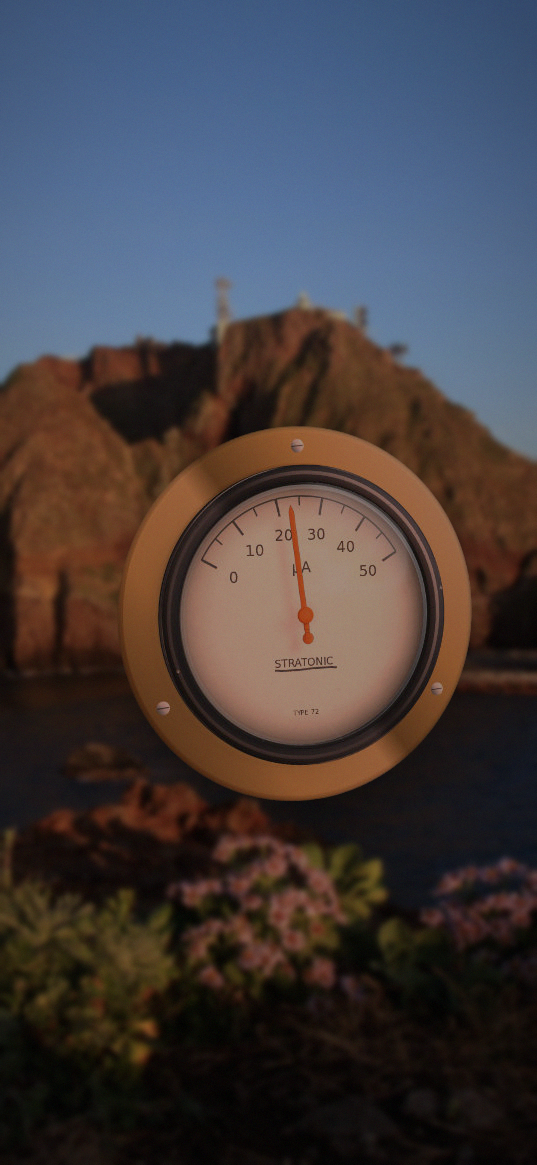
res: {"value": 22.5, "unit": "µA"}
